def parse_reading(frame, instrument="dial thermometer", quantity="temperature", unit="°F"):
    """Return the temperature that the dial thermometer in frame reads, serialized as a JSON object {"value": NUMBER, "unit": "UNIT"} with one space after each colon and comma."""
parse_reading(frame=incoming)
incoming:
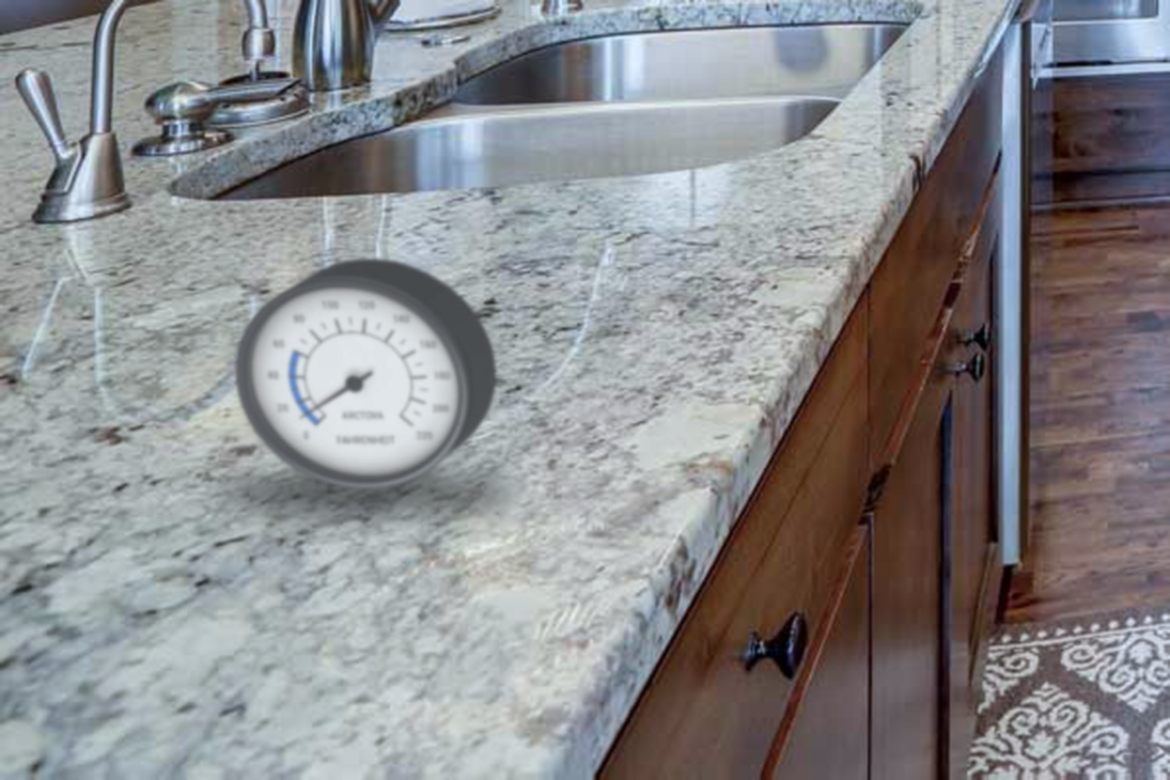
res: {"value": 10, "unit": "°F"}
